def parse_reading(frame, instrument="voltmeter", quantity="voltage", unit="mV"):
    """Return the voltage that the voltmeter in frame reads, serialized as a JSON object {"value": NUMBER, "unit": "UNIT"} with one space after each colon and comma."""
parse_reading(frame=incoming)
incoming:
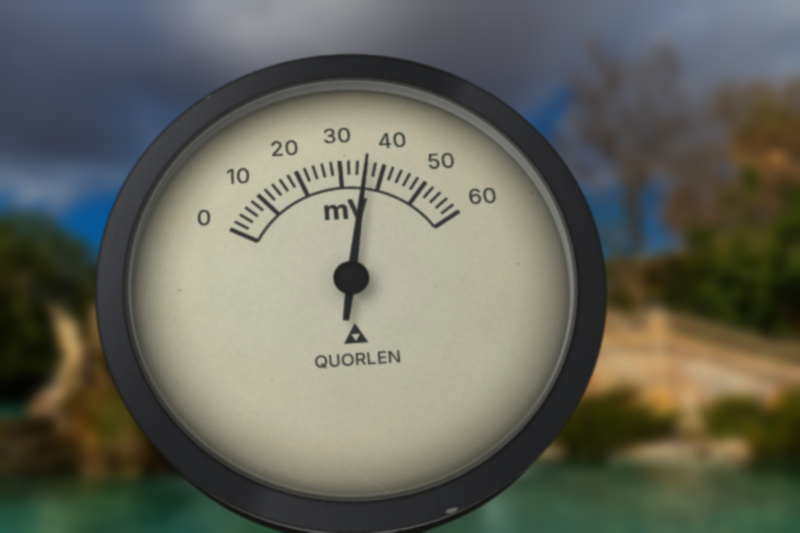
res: {"value": 36, "unit": "mV"}
